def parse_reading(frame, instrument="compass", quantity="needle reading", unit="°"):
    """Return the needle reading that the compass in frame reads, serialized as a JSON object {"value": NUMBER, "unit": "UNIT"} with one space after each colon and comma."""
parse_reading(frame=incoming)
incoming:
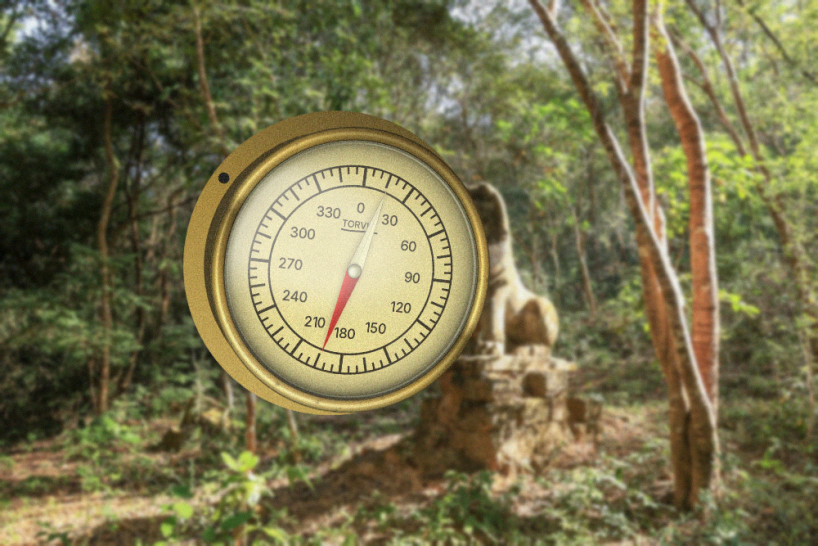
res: {"value": 195, "unit": "°"}
